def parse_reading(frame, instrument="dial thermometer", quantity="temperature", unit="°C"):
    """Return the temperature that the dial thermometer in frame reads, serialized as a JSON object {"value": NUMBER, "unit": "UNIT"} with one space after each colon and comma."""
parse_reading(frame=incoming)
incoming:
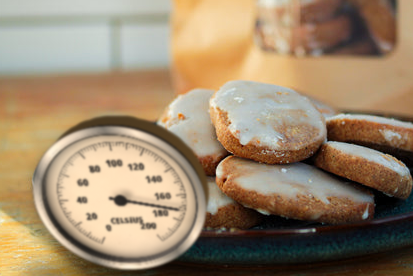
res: {"value": 170, "unit": "°C"}
